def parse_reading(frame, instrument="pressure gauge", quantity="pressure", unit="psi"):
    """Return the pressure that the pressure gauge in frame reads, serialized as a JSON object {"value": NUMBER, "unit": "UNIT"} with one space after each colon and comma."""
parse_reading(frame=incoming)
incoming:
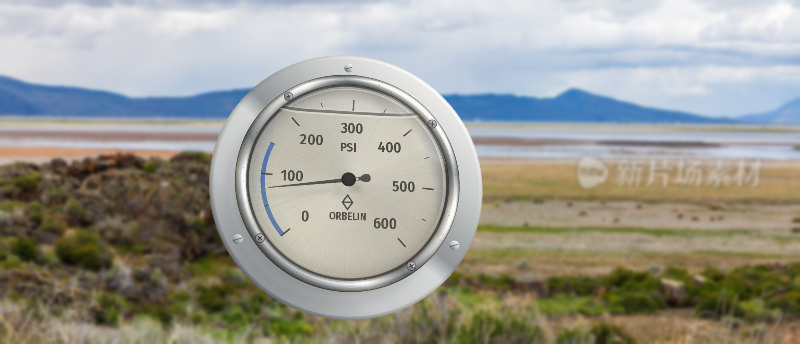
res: {"value": 75, "unit": "psi"}
